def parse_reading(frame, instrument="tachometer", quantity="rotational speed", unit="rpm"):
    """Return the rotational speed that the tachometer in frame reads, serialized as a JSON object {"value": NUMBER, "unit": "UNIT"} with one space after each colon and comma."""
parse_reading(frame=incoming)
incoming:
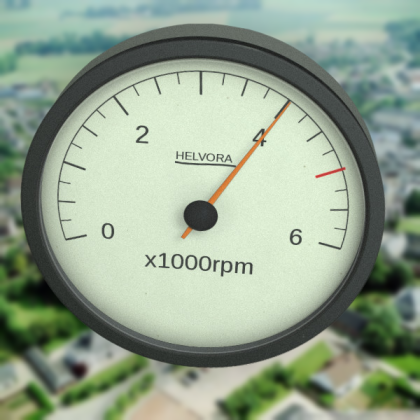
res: {"value": 4000, "unit": "rpm"}
